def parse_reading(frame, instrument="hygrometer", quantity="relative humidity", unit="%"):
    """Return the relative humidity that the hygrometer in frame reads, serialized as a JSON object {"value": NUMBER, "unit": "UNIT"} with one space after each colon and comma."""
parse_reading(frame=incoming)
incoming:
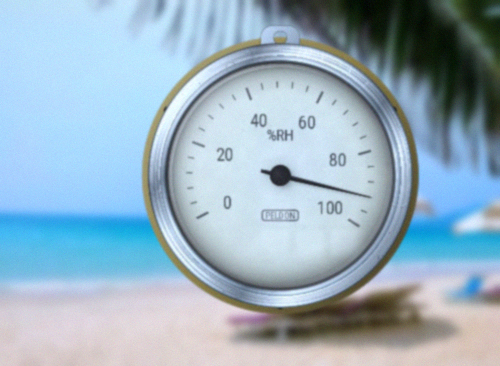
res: {"value": 92, "unit": "%"}
